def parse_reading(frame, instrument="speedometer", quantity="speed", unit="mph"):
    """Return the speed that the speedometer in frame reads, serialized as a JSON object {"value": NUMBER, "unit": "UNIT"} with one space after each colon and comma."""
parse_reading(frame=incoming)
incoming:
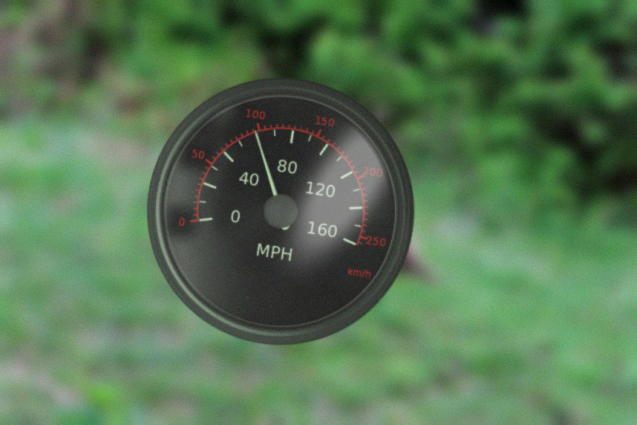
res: {"value": 60, "unit": "mph"}
